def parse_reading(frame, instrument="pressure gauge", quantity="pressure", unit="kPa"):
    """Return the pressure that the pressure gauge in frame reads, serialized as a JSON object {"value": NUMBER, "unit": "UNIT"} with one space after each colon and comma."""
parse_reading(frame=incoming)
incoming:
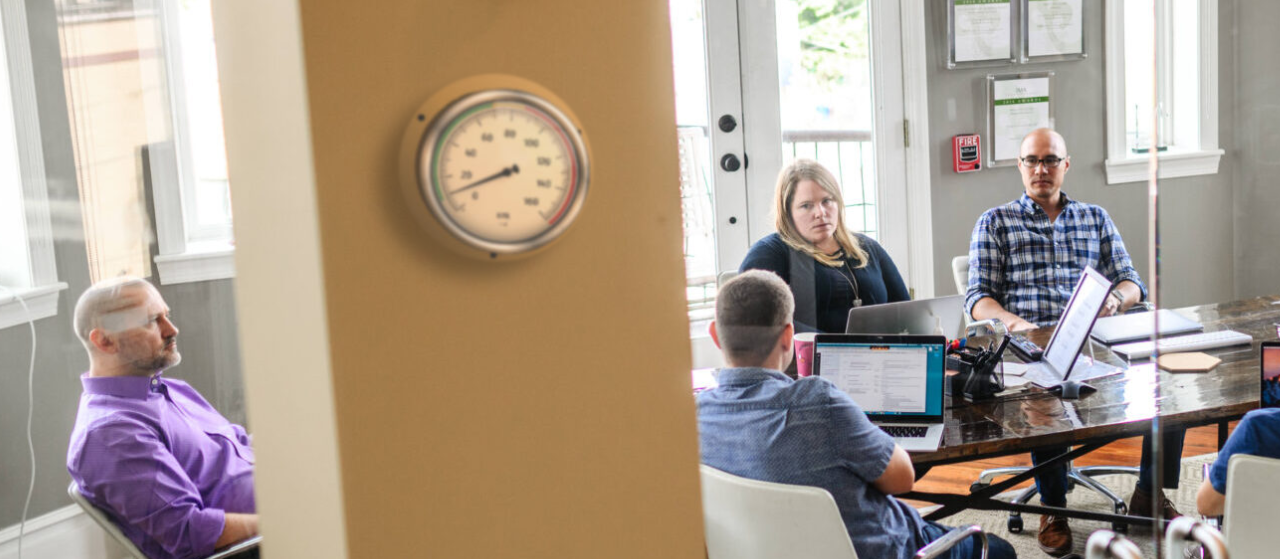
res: {"value": 10, "unit": "kPa"}
